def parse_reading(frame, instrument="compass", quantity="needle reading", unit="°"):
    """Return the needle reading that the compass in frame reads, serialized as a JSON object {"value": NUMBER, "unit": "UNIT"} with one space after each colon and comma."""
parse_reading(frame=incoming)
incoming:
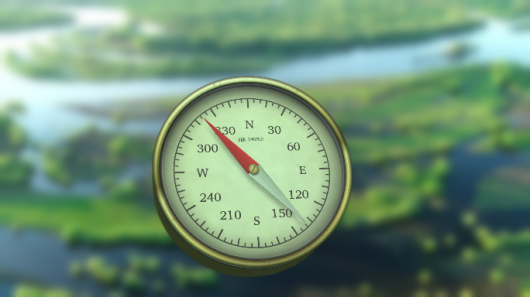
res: {"value": 320, "unit": "°"}
